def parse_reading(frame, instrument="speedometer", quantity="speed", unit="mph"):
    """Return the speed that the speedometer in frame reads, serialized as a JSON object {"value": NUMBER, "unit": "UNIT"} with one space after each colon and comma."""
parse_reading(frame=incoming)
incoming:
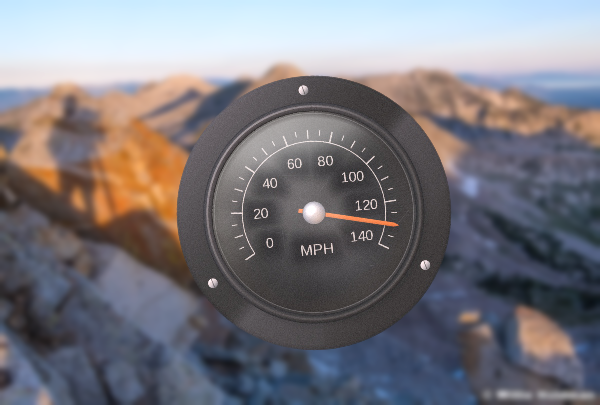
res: {"value": 130, "unit": "mph"}
